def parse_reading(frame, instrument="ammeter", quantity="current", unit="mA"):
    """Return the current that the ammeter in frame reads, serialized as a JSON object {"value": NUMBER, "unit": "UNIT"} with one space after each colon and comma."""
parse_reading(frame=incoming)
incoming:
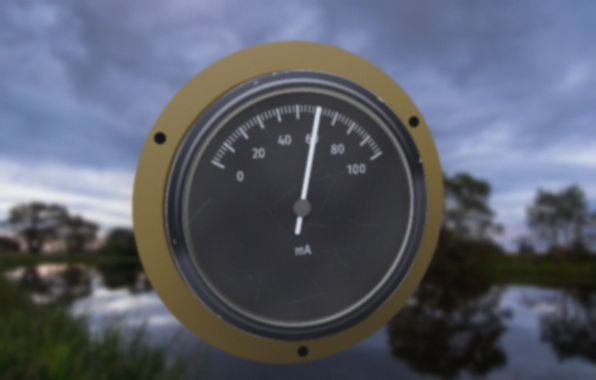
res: {"value": 60, "unit": "mA"}
